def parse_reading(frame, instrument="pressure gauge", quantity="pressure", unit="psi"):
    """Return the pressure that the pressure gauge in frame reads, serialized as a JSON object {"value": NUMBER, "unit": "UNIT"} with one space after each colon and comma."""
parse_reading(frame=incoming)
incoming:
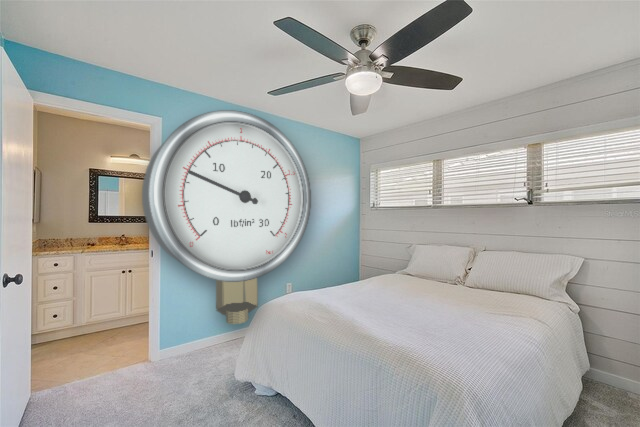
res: {"value": 7, "unit": "psi"}
